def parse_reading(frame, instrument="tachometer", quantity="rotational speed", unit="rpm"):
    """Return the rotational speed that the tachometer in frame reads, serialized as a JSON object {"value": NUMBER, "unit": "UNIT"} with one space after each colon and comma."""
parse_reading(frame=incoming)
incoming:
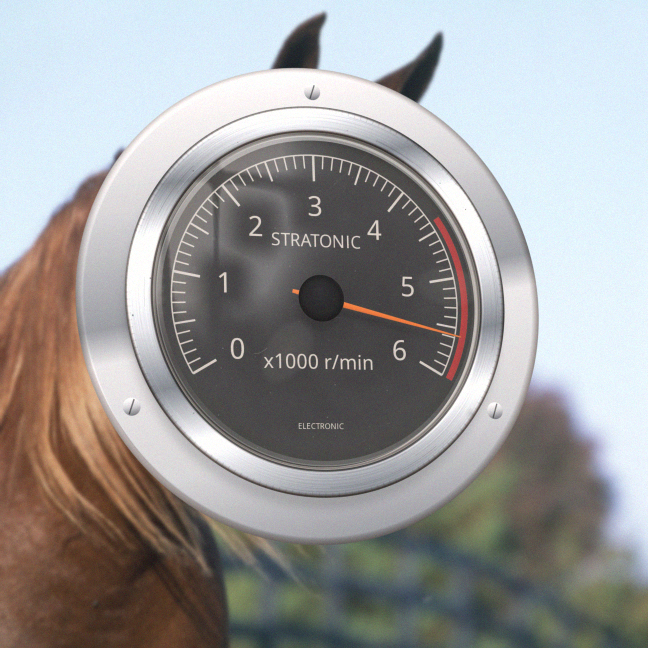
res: {"value": 5600, "unit": "rpm"}
